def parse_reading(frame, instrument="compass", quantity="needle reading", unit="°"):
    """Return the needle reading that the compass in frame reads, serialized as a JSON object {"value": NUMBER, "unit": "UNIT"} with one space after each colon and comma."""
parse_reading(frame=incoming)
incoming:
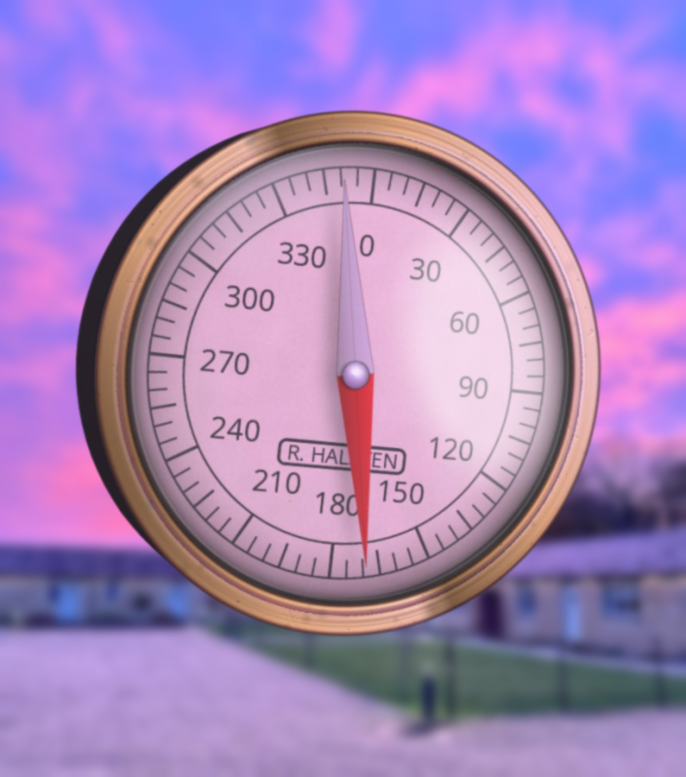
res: {"value": 170, "unit": "°"}
